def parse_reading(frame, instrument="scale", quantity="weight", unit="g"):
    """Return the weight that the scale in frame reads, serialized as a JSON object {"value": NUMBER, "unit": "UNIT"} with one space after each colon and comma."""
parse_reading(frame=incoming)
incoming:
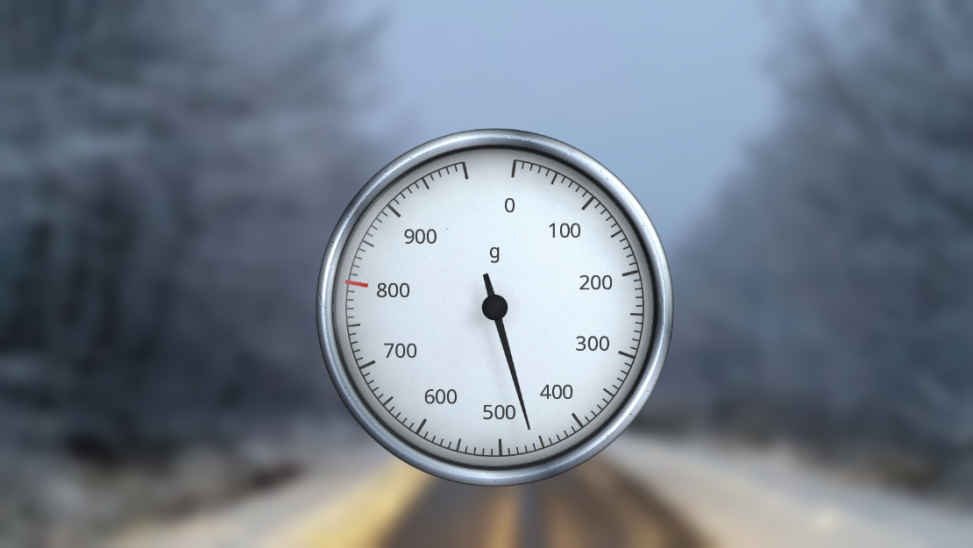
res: {"value": 460, "unit": "g"}
